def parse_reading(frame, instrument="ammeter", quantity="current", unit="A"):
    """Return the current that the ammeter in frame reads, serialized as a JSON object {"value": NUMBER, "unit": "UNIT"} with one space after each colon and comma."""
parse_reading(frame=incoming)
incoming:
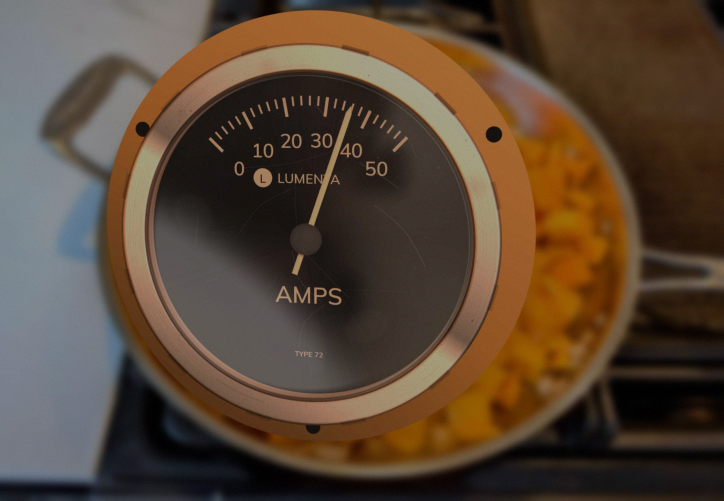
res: {"value": 36, "unit": "A"}
